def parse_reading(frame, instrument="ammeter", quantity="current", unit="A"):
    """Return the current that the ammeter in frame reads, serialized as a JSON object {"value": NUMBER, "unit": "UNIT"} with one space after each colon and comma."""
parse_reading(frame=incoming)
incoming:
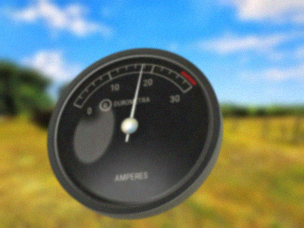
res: {"value": 18, "unit": "A"}
